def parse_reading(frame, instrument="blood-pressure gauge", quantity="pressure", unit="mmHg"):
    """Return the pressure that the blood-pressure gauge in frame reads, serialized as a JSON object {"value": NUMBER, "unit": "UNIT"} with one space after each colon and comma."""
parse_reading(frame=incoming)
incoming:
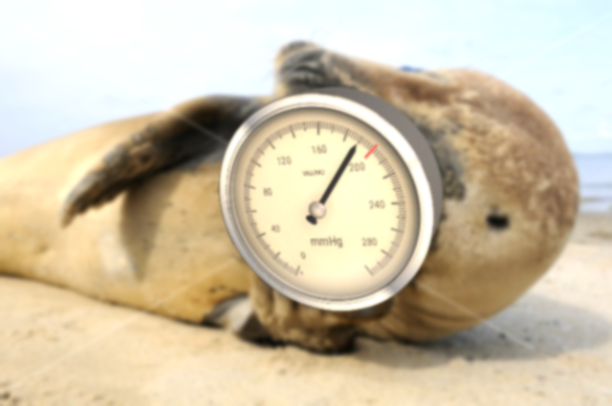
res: {"value": 190, "unit": "mmHg"}
